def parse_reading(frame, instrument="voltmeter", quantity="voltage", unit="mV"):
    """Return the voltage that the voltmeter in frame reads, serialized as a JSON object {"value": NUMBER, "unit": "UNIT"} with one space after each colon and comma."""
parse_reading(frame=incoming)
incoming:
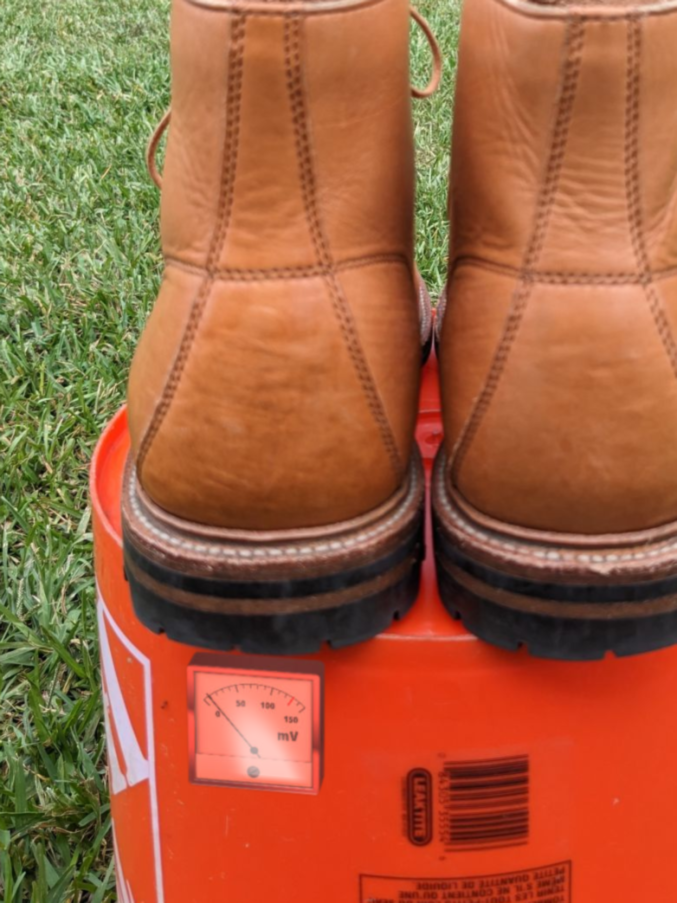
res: {"value": 10, "unit": "mV"}
